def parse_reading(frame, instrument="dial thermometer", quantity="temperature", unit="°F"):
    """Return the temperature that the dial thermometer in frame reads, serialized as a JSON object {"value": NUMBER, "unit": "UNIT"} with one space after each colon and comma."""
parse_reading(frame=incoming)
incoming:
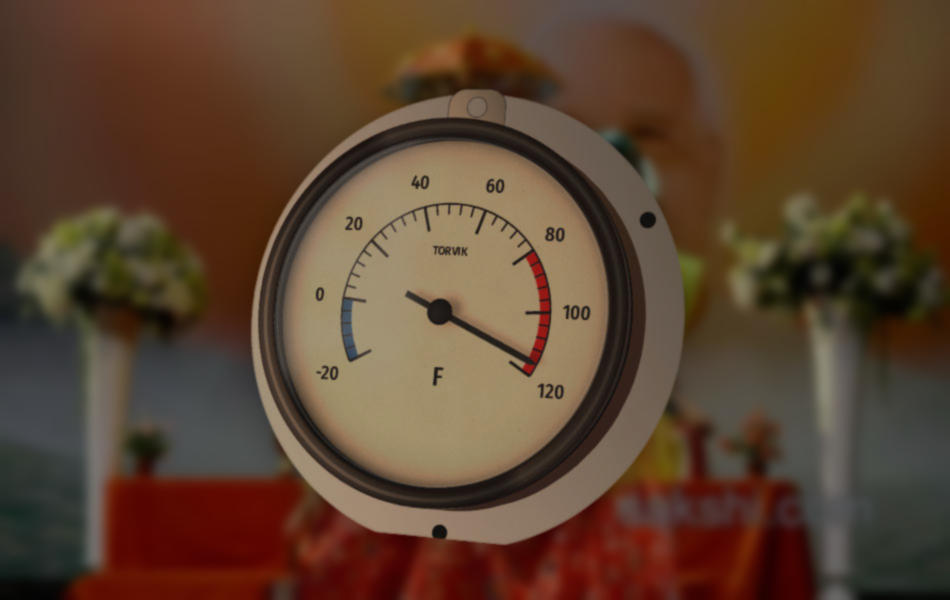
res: {"value": 116, "unit": "°F"}
